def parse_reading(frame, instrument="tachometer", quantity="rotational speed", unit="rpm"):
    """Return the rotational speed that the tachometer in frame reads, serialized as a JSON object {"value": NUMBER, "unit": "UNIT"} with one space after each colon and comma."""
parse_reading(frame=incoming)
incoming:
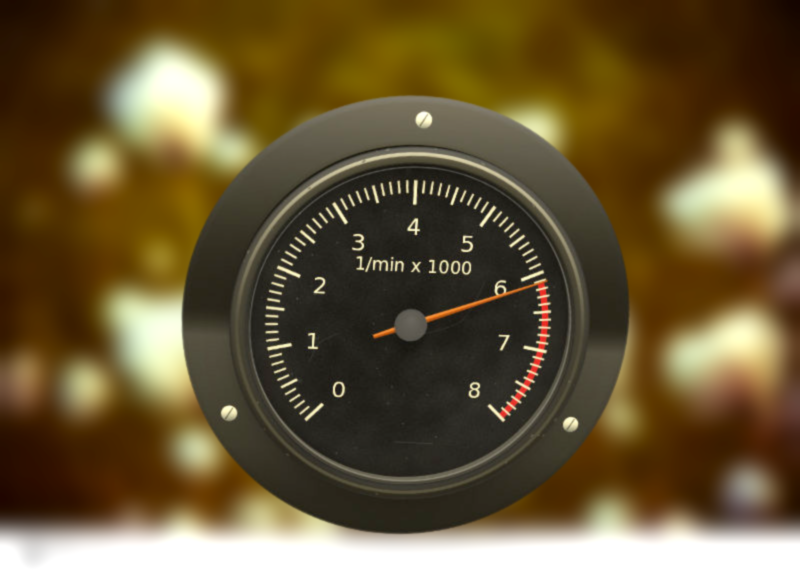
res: {"value": 6100, "unit": "rpm"}
